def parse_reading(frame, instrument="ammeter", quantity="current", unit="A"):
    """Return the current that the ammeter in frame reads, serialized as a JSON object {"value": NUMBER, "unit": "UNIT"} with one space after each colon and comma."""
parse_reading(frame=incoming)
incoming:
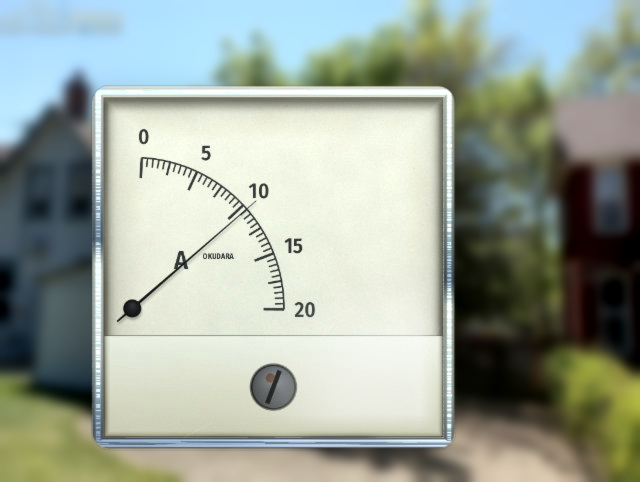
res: {"value": 10.5, "unit": "A"}
